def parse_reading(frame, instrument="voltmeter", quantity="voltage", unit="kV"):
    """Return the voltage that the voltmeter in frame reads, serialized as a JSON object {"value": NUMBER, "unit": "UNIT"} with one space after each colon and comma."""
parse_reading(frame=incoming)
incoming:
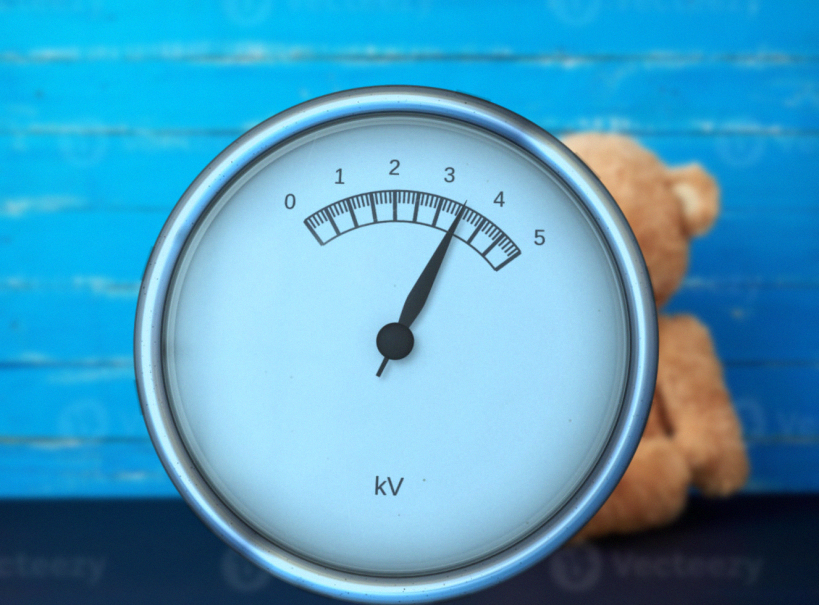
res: {"value": 3.5, "unit": "kV"}
